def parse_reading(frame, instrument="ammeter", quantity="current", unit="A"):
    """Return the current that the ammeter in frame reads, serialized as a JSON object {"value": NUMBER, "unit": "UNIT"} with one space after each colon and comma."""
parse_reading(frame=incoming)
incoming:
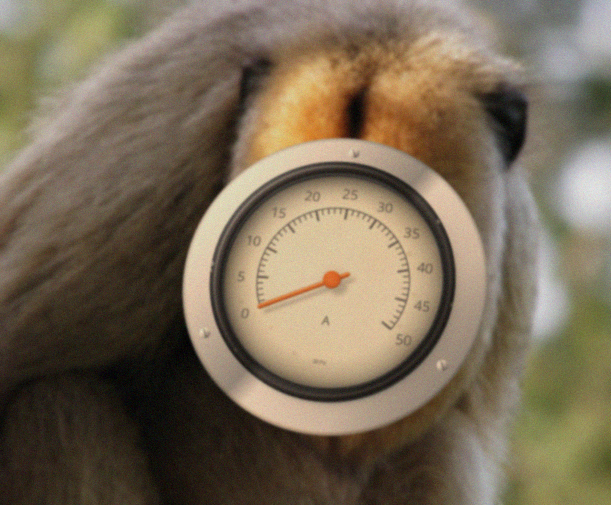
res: {"value": 0, "unit": "A"}
